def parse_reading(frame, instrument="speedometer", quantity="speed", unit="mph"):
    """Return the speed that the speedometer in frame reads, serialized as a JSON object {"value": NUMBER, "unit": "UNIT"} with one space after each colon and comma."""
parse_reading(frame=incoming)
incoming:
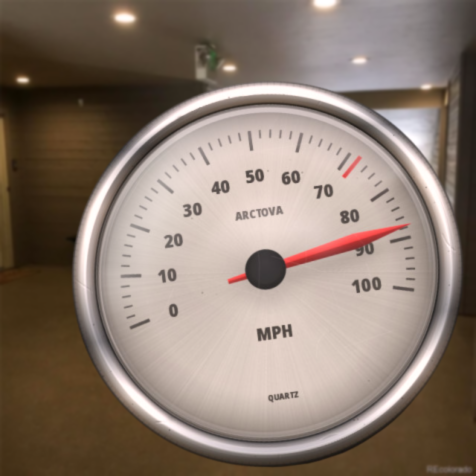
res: {"value": 88, "unit": "mph"}
